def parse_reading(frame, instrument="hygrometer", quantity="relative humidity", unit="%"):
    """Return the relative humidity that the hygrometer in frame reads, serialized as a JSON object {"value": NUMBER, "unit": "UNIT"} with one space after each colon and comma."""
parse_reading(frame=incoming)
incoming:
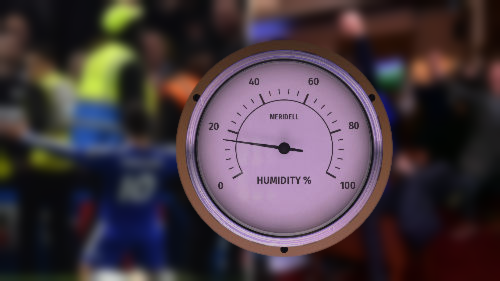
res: {"value": 16, "unit": "%"}
